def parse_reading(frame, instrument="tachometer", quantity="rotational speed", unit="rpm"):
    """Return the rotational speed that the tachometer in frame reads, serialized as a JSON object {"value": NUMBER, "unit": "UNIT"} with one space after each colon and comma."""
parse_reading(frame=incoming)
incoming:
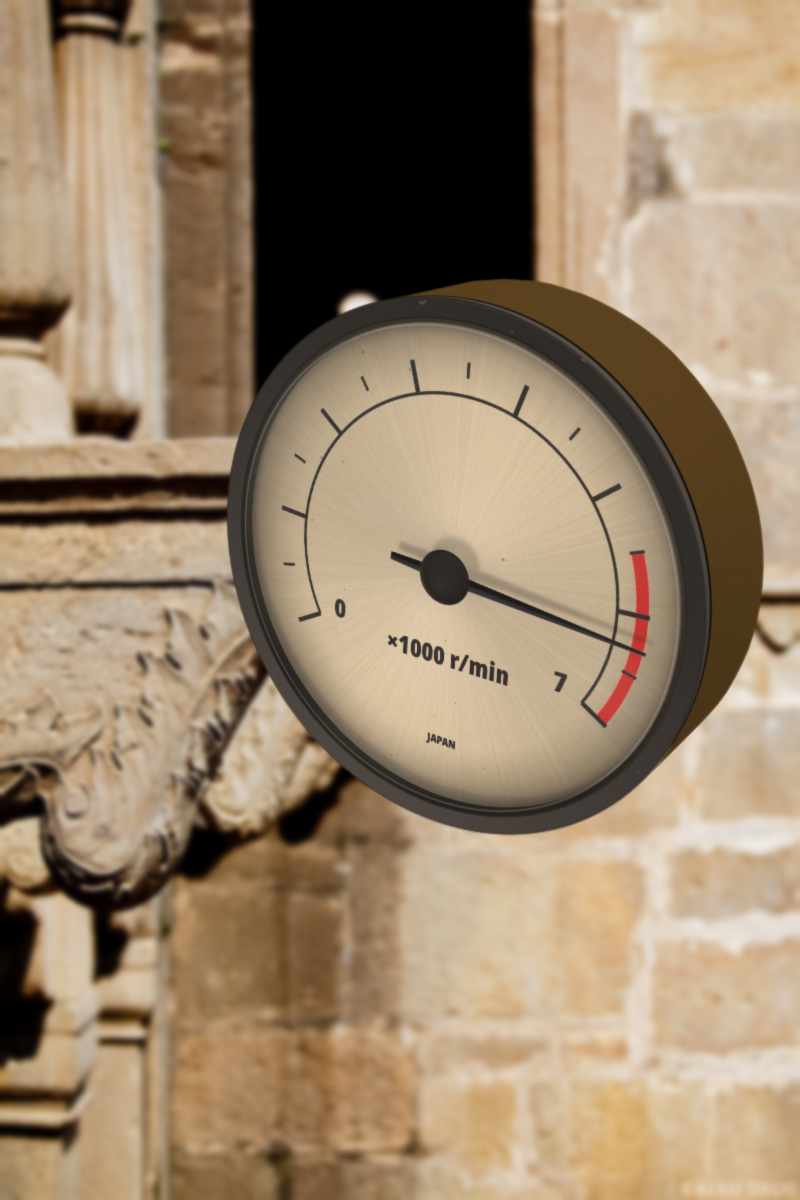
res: {"value": 6250, "unit": "rpm"}
